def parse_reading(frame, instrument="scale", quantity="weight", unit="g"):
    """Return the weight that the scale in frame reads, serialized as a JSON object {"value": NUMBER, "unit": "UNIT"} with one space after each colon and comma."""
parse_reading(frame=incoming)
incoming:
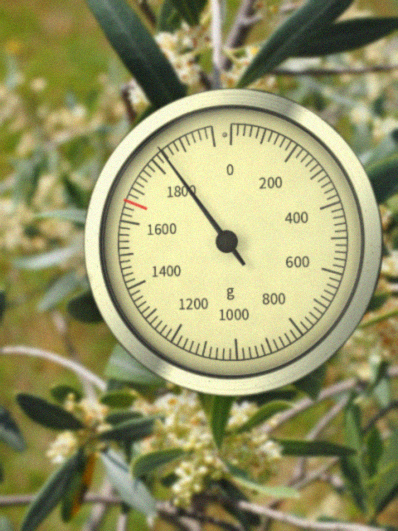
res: {"value": 1840, "unit": "g"}
